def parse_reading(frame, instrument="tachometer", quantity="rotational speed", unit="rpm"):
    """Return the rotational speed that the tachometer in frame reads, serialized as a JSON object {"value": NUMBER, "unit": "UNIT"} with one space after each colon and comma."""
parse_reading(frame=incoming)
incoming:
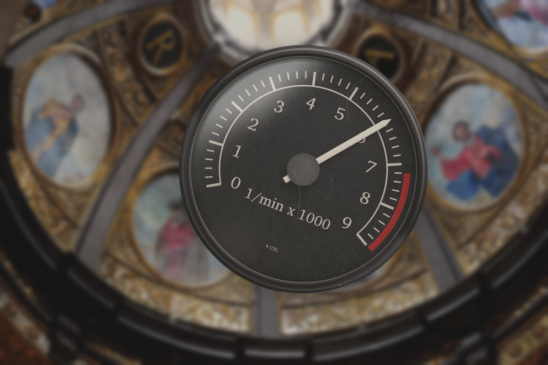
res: {"value": 6000, "unit": "rpm"}
